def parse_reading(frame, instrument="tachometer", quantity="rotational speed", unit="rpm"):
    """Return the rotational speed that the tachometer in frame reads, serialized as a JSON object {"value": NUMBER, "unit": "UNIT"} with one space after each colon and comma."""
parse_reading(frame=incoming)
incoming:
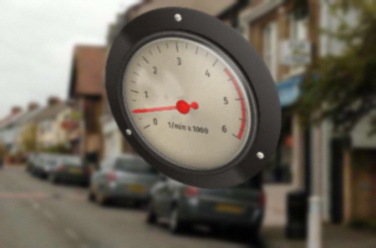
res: {"value": 500, "unit": "rpm"}
